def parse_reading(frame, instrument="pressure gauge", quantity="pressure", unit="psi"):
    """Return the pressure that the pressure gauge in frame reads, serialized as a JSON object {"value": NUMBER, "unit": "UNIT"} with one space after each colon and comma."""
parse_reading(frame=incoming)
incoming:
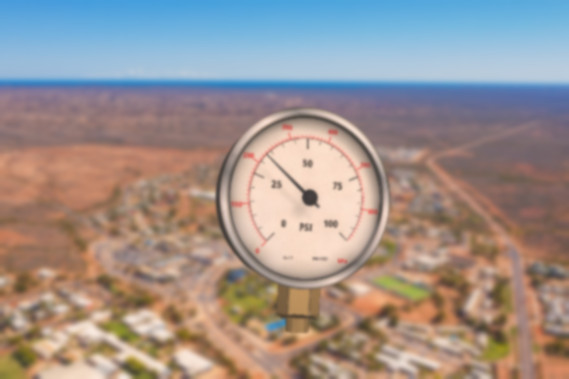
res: {"value": 32.5, "unit": "psi"}
